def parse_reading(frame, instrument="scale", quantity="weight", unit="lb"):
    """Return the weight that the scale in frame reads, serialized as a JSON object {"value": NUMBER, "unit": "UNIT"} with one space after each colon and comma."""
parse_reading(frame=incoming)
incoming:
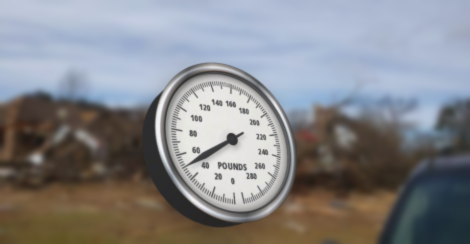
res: {"value": 50, "unit": "lb"}
